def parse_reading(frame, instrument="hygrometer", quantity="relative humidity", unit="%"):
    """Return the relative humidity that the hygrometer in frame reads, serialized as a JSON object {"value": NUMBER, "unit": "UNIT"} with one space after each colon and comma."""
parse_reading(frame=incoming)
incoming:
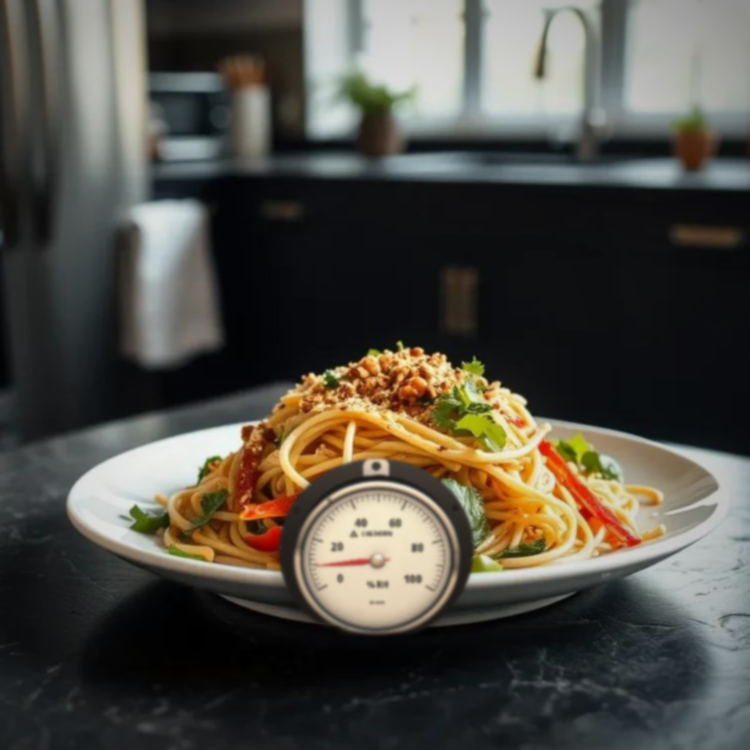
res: {"value": 10, "unit": "%"}
